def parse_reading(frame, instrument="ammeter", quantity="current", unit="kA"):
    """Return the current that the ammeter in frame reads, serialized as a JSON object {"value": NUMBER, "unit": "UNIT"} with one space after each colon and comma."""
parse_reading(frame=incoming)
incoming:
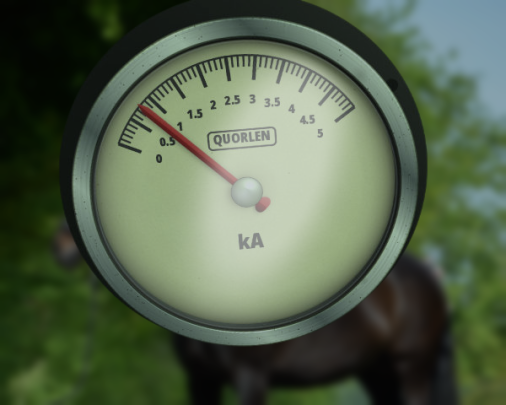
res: {"value": 0.8, "unit": "kA"}
